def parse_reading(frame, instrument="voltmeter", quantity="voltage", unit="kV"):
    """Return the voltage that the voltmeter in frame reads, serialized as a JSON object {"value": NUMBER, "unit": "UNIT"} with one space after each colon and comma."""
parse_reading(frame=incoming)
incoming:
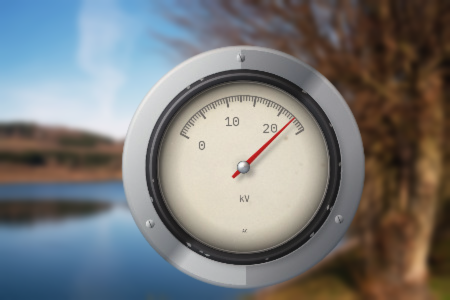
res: {"value": 22.5, "unit": "kV"}
